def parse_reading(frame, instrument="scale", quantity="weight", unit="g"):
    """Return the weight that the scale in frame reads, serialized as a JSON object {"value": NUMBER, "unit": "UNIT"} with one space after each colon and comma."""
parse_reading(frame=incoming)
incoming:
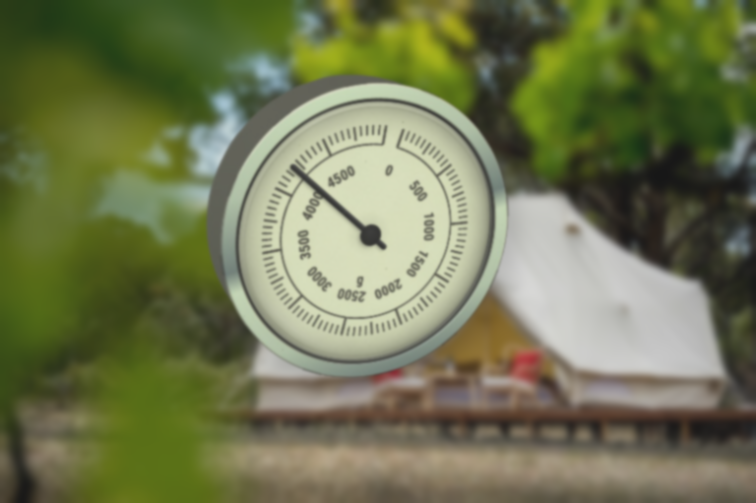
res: {"value": 4200, "unit": "g"}
